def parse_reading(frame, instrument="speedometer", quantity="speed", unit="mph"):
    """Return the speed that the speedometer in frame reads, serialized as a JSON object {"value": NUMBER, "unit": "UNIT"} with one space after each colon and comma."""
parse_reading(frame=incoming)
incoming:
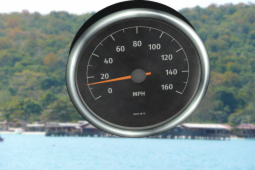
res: {"value": 15, "unit": "mph"}
